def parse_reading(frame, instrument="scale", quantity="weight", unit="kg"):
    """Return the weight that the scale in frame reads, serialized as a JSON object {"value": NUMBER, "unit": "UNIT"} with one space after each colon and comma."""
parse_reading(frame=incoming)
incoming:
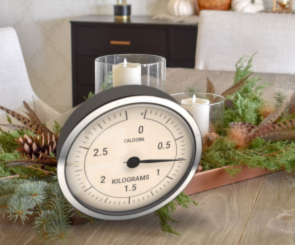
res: {"value": 0.75, "unit": "kg"}
